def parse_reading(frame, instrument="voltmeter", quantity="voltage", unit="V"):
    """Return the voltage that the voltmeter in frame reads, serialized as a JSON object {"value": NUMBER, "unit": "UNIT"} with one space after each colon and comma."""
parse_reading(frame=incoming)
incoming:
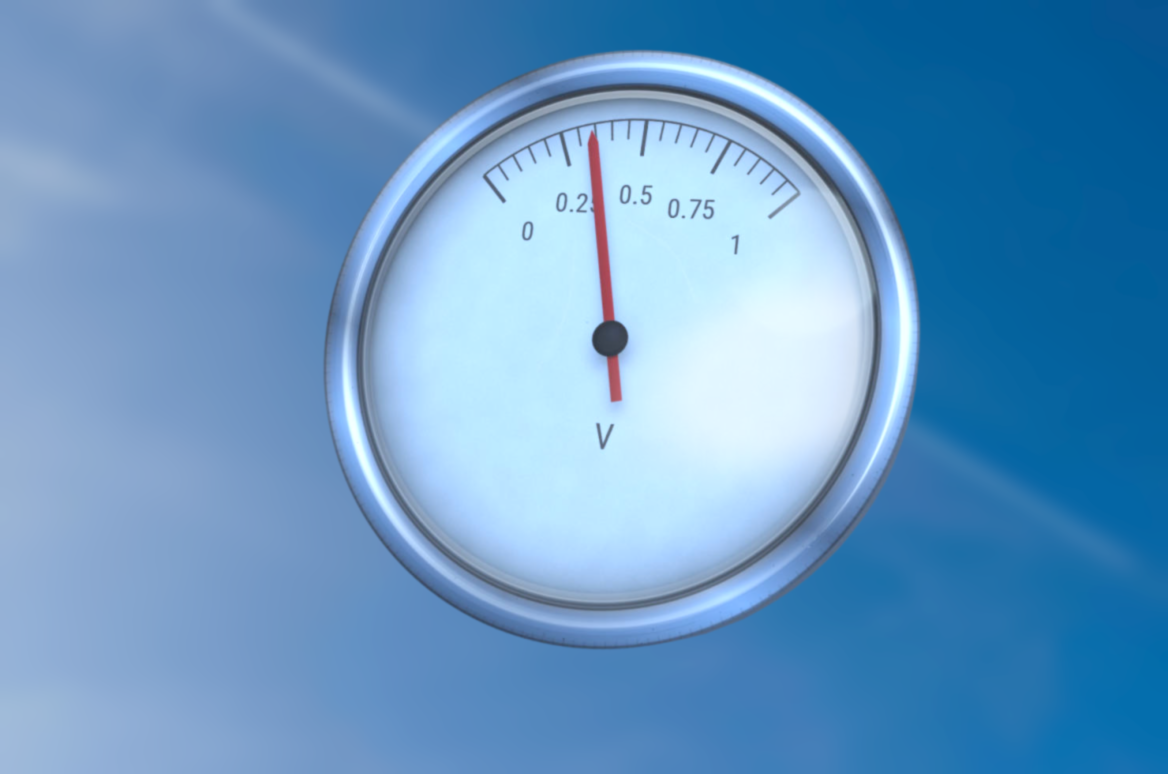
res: {"value": 0.35, "unit": "V"}
